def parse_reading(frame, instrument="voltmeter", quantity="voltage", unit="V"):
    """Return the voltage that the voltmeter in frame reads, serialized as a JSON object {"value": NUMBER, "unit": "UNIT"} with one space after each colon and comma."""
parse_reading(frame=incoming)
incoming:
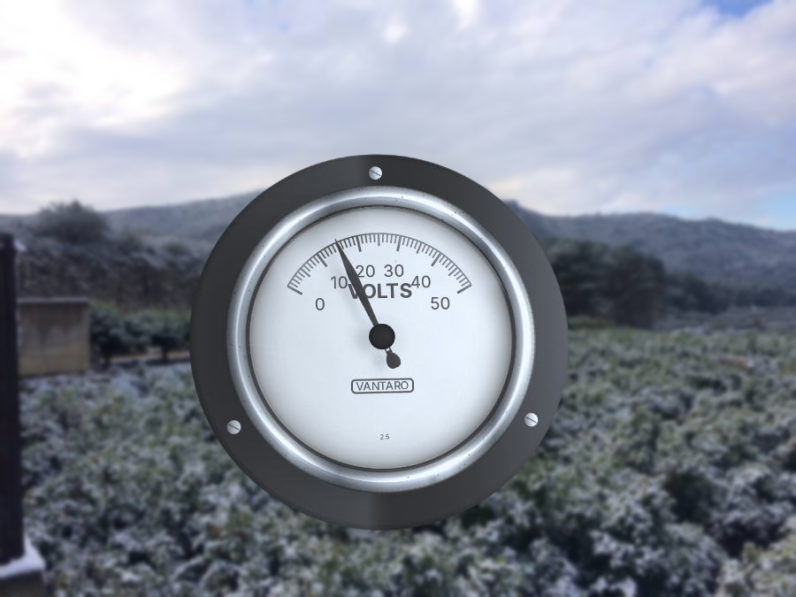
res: {"value": 15, "unit": "V"}
